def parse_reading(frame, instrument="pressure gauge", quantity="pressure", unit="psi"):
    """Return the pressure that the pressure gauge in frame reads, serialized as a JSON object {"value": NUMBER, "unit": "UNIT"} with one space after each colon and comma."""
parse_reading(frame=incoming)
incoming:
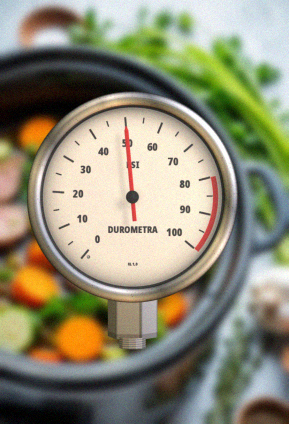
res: {"value": 50, "unit": "psi"}
